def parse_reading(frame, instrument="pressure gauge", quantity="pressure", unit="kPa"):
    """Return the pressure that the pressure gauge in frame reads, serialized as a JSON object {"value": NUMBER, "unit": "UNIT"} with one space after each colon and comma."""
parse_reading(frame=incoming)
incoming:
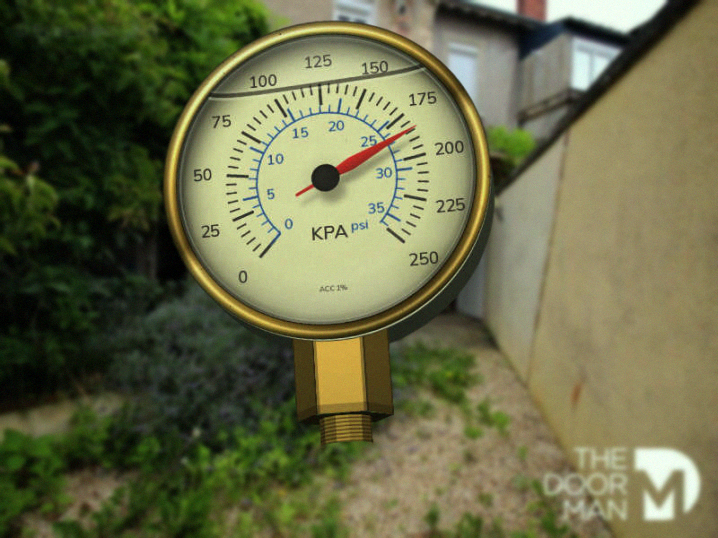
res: {"value": 185, "unit": "kPa"}
